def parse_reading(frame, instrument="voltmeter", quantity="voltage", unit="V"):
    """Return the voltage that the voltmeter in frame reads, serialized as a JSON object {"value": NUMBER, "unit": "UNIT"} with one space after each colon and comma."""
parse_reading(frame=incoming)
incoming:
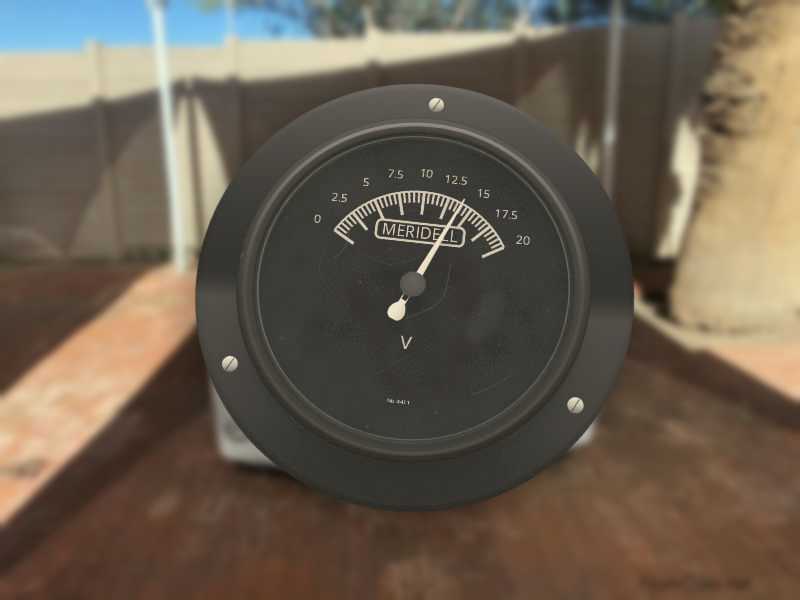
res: {"value": 14, "unit": "V"}
